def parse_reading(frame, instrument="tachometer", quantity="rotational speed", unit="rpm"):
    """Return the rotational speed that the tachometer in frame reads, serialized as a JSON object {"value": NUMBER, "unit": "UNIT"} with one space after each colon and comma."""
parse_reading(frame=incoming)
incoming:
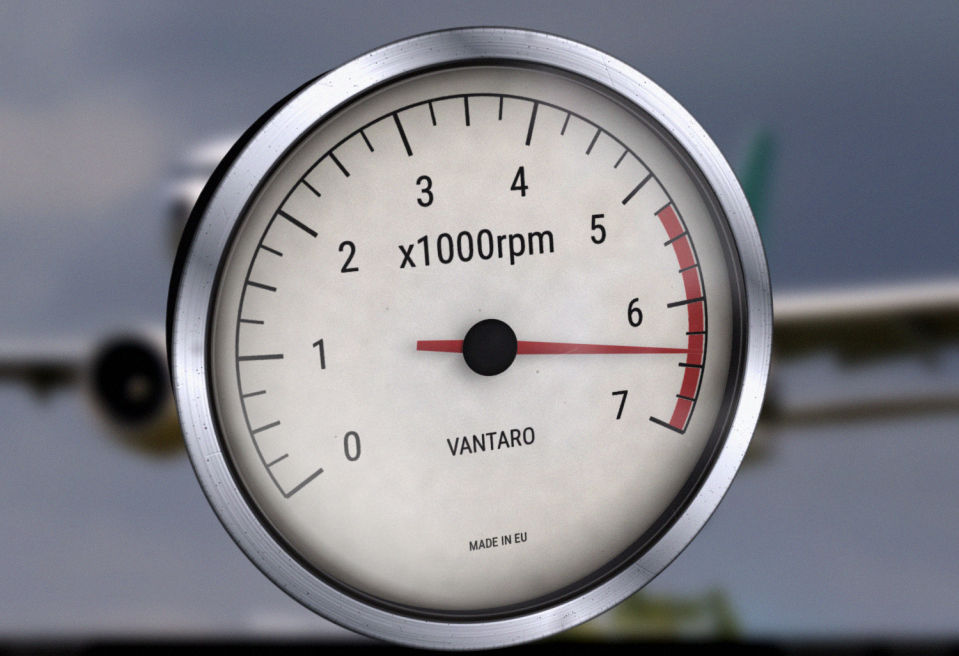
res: {"value": 6375, "unit": "rpm"}
